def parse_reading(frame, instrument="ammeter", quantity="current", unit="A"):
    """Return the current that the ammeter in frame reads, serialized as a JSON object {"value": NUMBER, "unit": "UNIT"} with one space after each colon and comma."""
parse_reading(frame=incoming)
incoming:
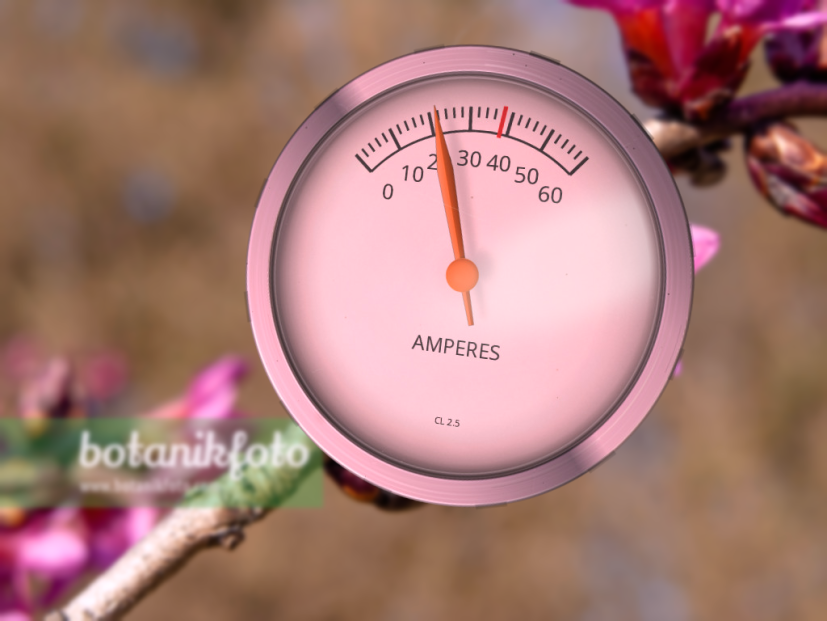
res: {"value": 22, "unit": "A"}
